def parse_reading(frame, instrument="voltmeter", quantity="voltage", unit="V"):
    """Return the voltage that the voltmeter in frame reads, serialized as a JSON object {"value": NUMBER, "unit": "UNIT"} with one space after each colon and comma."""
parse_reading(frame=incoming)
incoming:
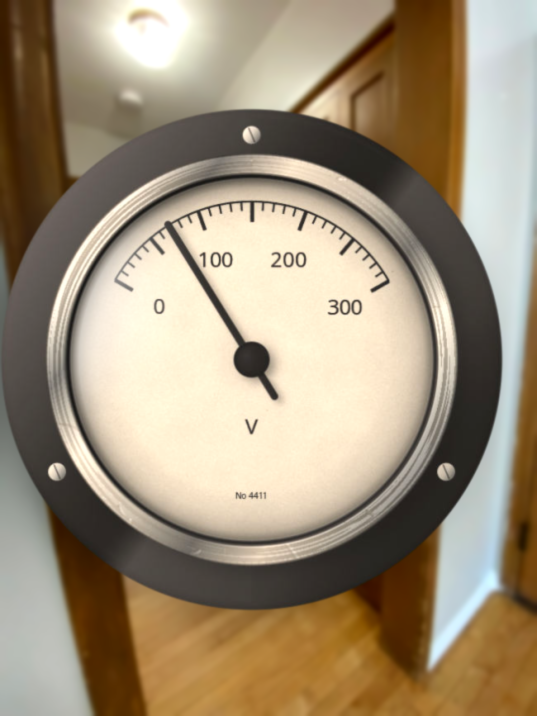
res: {"value": 70, "unit": "V"}
